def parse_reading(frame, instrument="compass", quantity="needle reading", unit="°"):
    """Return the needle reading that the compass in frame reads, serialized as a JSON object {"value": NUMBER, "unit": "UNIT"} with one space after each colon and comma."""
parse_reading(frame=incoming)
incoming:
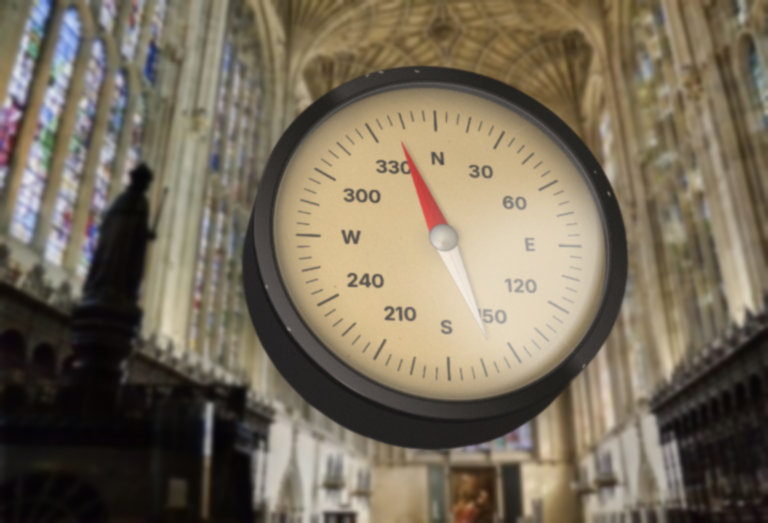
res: {"value": 340, "unit": "°"}
